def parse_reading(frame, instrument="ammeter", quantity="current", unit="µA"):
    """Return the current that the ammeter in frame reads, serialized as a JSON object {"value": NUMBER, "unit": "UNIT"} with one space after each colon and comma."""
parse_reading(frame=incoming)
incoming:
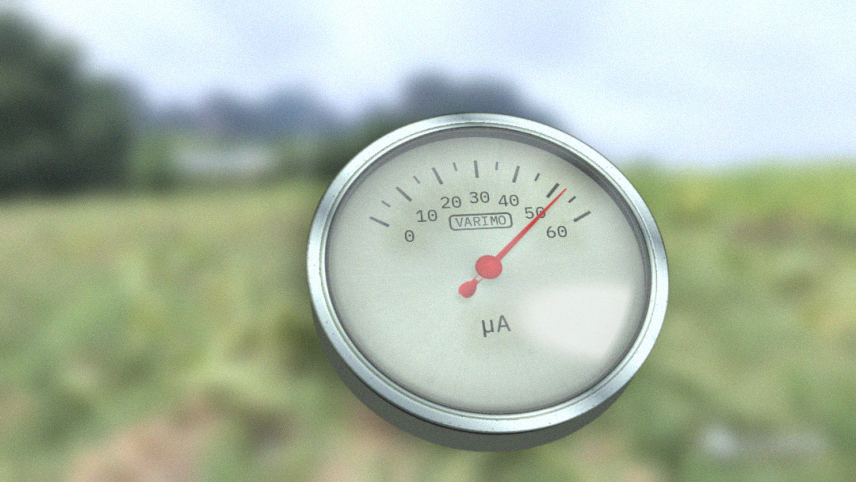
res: {"value": 52.5, "unit": "µA"}
